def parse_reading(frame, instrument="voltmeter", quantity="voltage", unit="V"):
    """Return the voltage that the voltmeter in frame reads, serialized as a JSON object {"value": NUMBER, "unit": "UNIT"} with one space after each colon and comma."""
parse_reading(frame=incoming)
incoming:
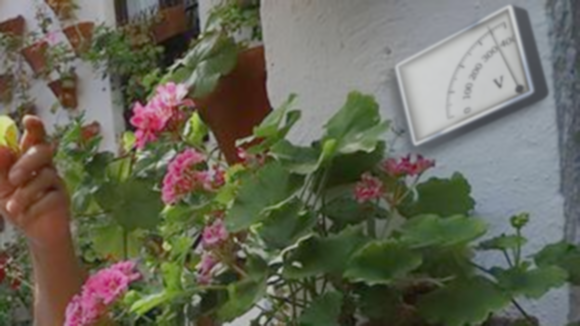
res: {"value": 350, "unit": "V"}
